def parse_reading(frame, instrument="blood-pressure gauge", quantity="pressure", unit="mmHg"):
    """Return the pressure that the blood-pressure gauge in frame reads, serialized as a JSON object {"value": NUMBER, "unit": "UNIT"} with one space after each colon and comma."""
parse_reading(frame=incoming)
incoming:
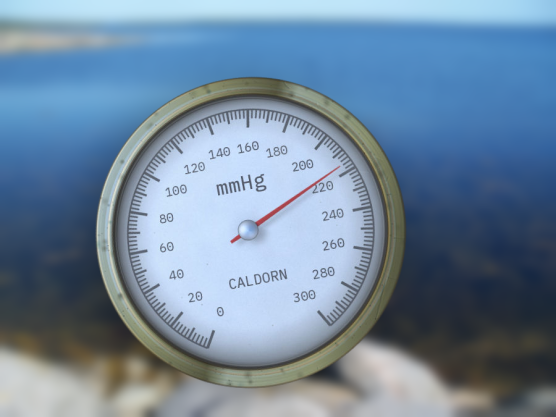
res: {"value": 216, "unit": "mmHg"}
